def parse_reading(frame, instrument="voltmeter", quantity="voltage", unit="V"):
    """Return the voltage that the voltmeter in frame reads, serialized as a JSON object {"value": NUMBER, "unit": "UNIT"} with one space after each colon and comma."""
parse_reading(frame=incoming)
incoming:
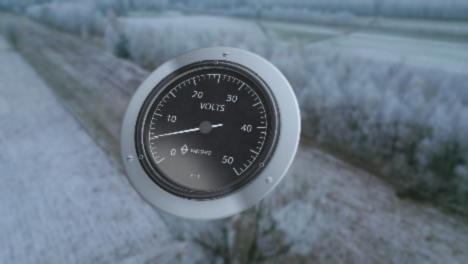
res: {"value": 5, "unit": "V"}
